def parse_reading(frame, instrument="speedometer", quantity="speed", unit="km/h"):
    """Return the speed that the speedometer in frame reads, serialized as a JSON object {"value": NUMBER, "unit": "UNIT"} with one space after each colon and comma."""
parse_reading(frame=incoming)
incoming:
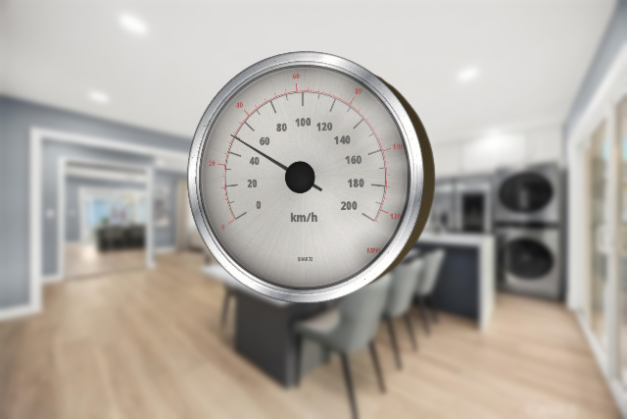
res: {"value": 50, "unit": "km/h"}
